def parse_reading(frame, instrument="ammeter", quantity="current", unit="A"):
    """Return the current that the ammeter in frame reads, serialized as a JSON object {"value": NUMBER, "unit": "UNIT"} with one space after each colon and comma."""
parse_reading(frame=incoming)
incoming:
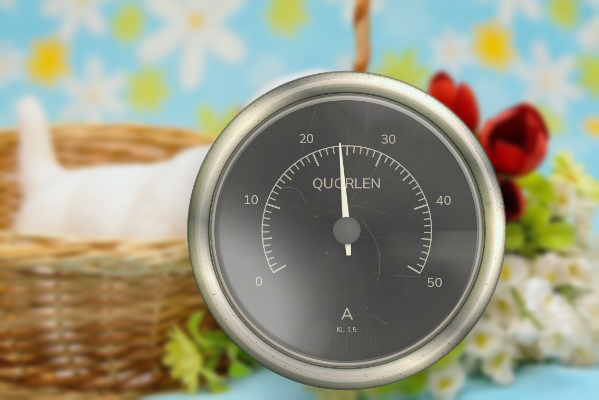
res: {"value": 24, "unit": "A"}
